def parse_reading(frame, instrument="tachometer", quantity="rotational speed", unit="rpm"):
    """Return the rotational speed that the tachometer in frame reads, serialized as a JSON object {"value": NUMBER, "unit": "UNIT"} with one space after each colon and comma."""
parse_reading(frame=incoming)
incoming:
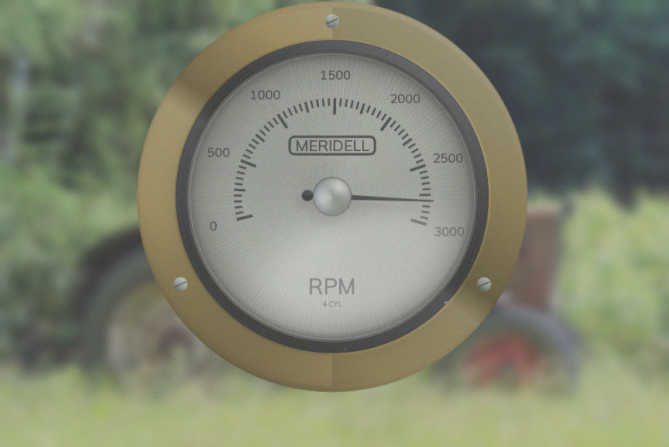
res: {"value": 2800, "unit": "rpm"}
